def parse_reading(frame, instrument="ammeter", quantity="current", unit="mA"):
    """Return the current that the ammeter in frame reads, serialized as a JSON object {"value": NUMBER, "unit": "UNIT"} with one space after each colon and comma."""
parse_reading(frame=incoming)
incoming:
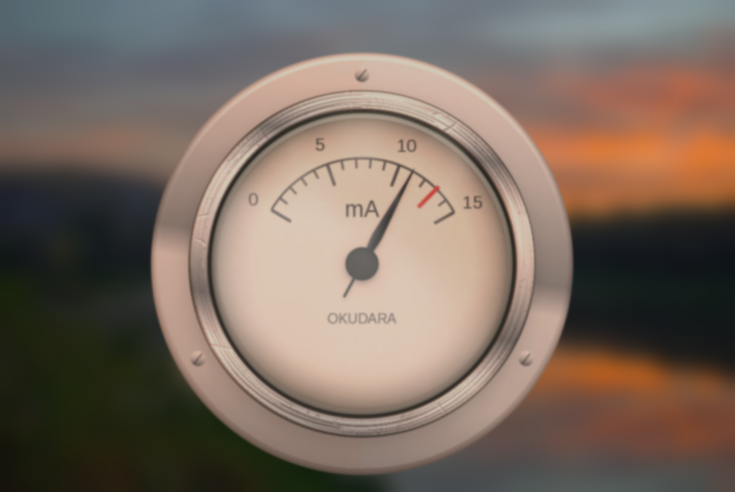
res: {"value": 11, "unit": "mA"}
